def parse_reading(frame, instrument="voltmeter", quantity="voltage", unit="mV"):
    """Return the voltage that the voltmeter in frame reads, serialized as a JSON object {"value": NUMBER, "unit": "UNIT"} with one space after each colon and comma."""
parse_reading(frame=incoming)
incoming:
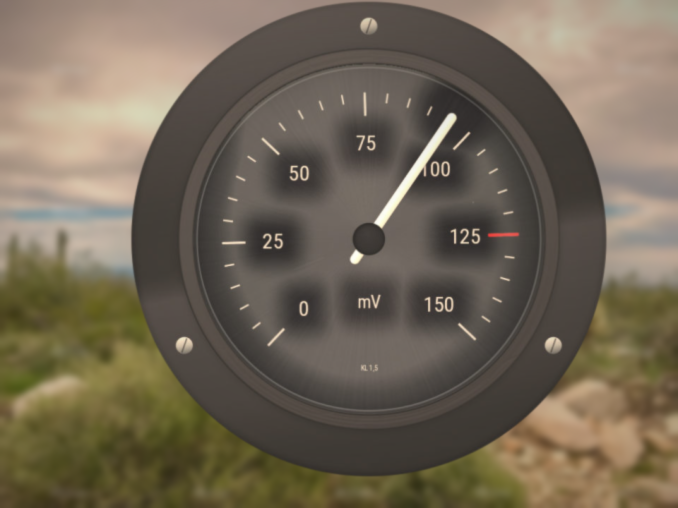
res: {"value": 95, "unit": "mV"}
